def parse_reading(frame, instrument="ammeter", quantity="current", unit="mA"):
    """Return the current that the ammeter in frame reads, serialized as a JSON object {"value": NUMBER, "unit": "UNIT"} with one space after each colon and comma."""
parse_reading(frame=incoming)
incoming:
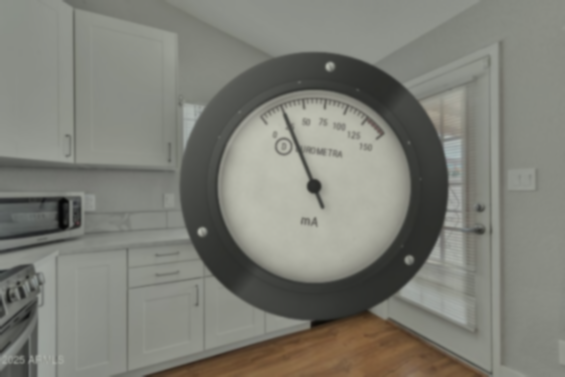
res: {"value": 25, "unit": "mA"}
